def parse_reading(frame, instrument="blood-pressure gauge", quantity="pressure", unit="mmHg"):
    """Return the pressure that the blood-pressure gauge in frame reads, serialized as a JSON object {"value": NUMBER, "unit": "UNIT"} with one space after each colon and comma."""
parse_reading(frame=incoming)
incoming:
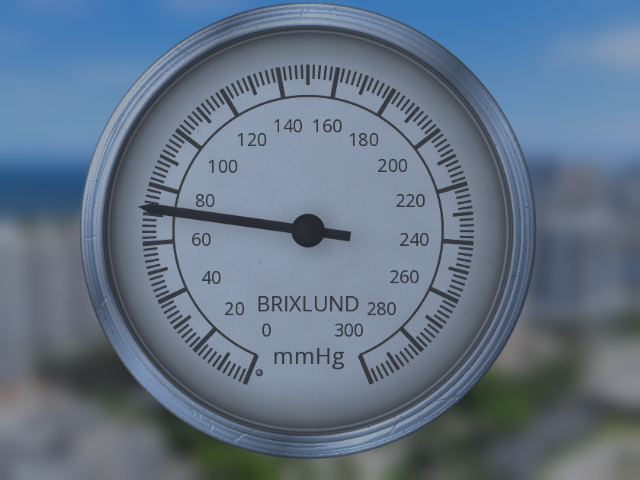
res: {"value": 72, "unit": "mmHg"}
